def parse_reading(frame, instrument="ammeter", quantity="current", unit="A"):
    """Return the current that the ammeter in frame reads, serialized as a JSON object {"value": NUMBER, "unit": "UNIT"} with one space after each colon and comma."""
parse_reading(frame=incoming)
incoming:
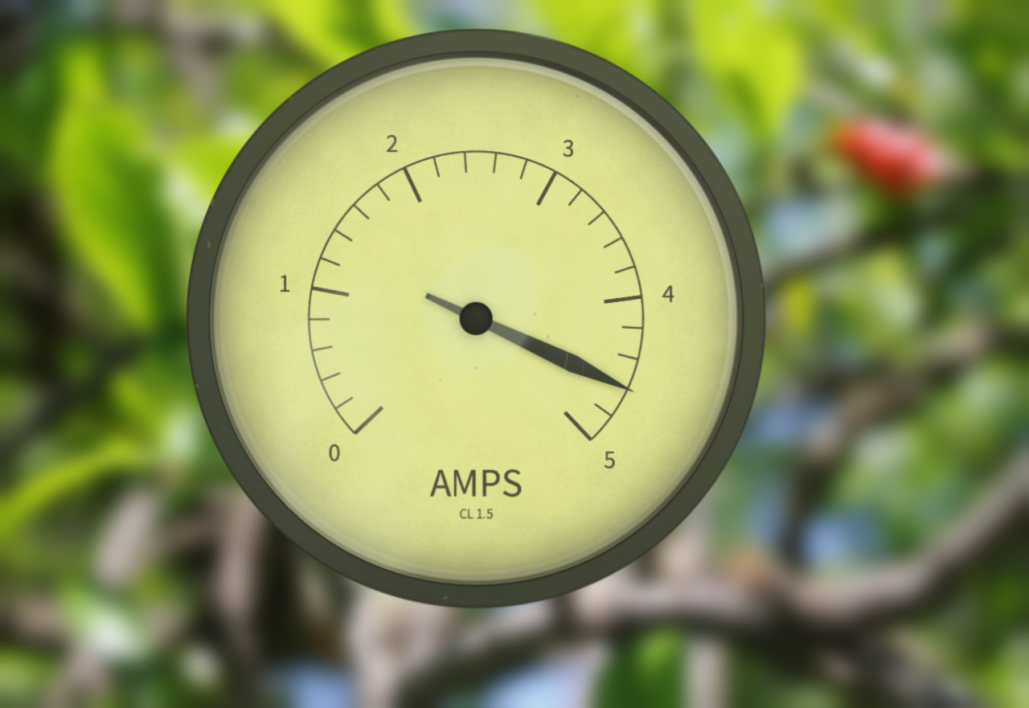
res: {"value": 4.6, "unit": "A"}
